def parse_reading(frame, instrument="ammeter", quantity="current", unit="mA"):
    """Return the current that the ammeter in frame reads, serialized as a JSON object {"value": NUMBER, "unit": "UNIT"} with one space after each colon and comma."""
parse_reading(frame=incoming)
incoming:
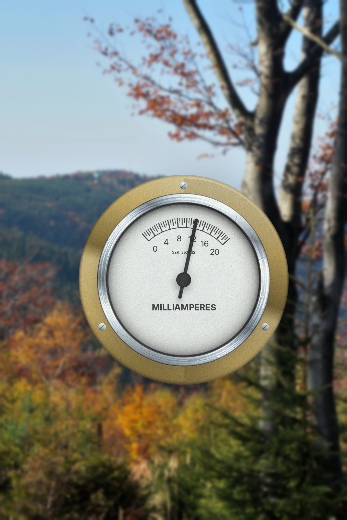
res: {"value": 12, "unit": "mA"}
